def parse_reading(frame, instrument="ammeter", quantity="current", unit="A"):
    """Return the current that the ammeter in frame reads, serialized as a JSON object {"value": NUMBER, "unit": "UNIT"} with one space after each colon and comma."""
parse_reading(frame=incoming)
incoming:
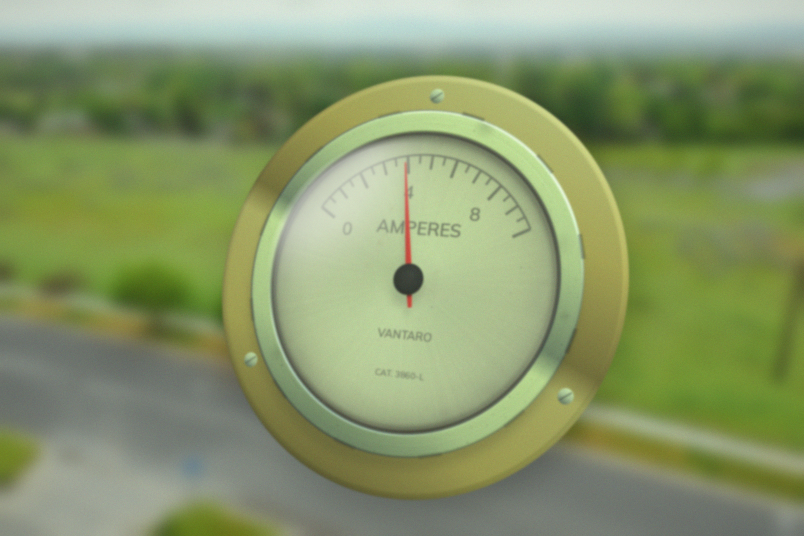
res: {"value": 4, "unit": "A"}
